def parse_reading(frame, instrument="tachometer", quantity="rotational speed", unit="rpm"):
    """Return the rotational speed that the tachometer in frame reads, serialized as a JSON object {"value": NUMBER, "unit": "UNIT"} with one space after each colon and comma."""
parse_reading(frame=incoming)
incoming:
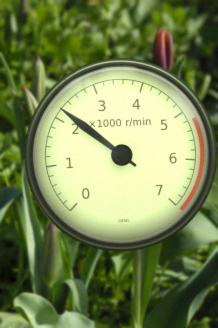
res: {"value": 2200, "unit": "rpm"}
